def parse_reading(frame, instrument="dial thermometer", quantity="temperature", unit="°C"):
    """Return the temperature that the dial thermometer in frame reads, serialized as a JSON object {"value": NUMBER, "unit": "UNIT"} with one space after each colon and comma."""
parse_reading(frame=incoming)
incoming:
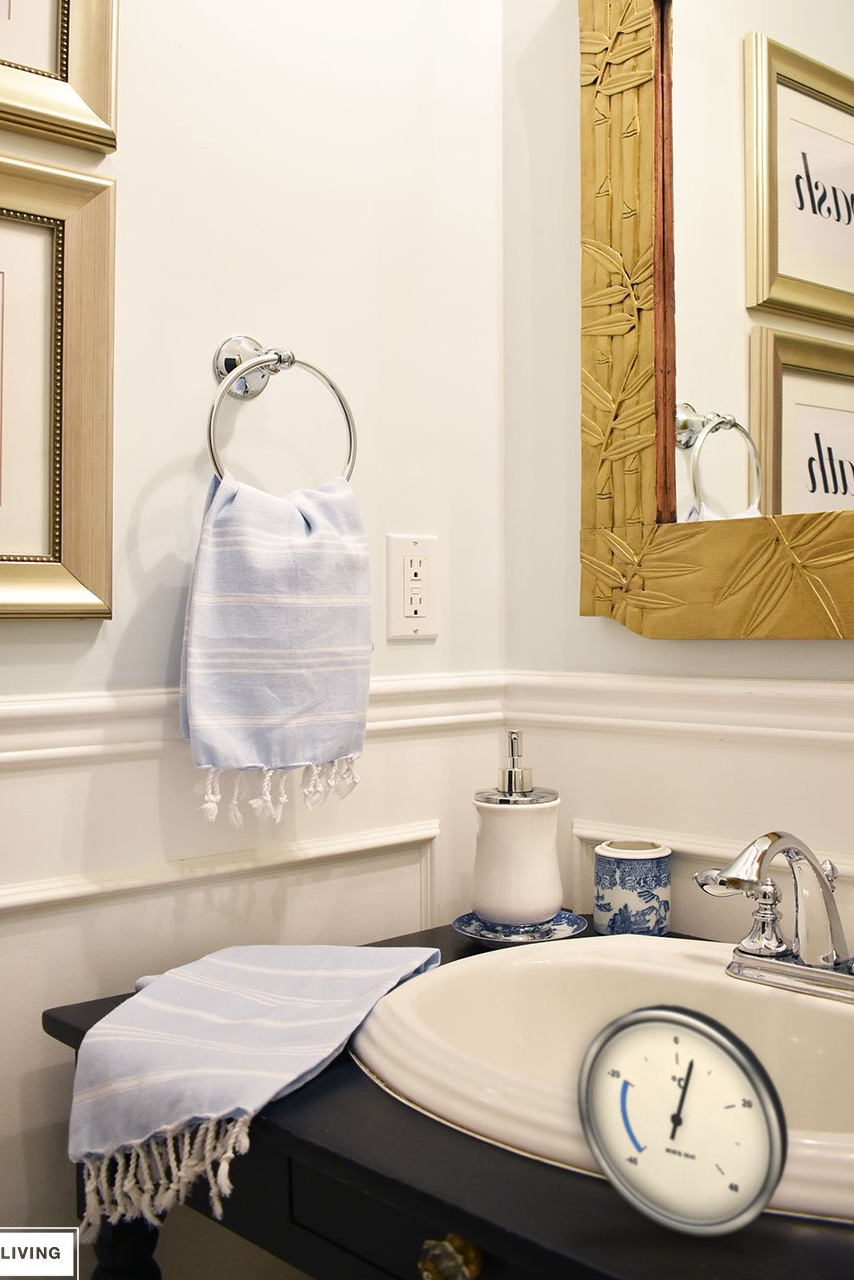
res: {"value": 5, "unit": "°C"}
